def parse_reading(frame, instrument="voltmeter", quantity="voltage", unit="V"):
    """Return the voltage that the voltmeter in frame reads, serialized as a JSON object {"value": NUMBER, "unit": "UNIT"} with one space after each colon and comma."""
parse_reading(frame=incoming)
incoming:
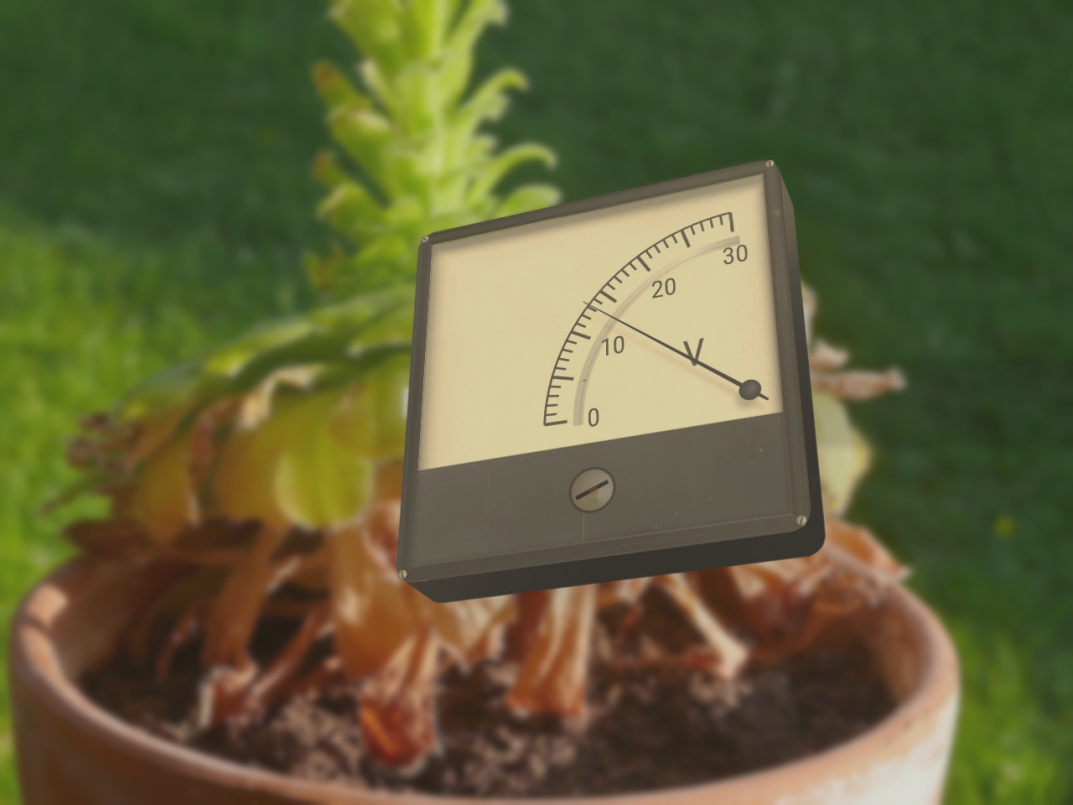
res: {"value": 13, "unit": "V"}
